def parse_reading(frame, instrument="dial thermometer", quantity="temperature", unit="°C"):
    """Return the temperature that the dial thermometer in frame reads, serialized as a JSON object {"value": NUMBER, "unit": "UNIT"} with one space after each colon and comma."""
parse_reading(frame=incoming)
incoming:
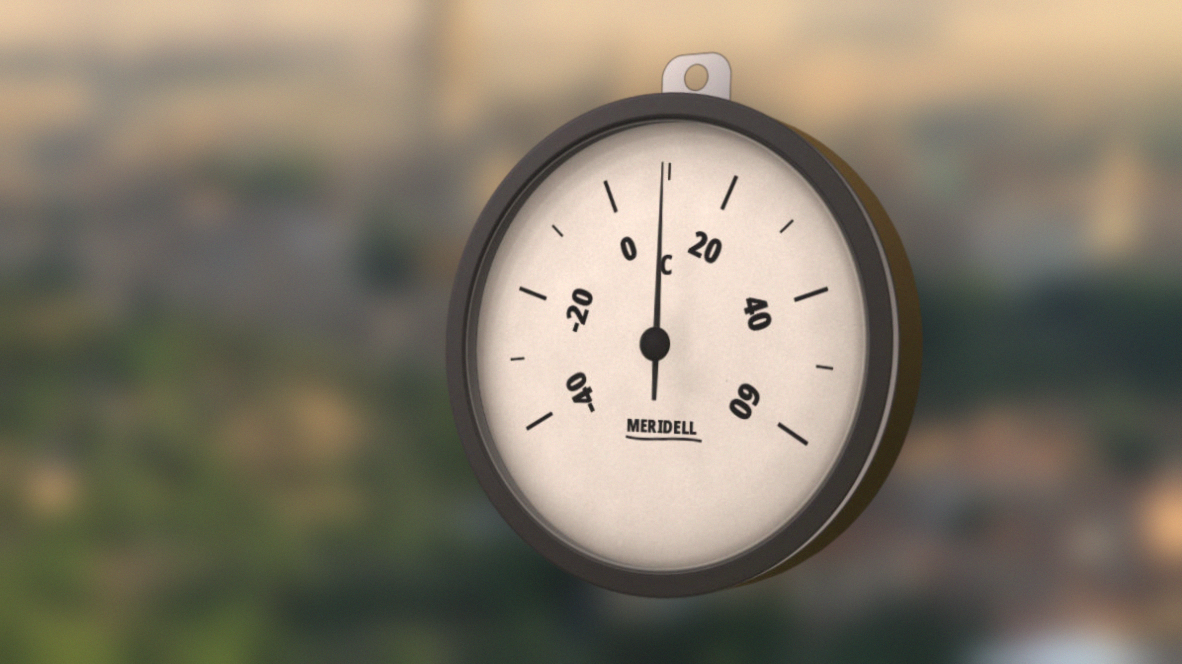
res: {"value": 10, "unit": "°C"}
